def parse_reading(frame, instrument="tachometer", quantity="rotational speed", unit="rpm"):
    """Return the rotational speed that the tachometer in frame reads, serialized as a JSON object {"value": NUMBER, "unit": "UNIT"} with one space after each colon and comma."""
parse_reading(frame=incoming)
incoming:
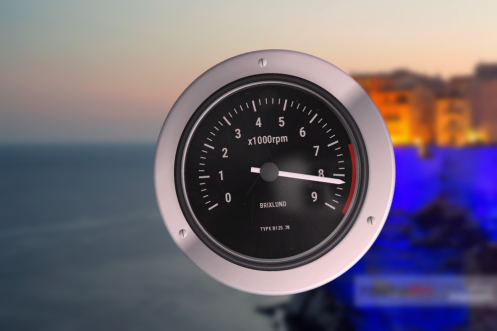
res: {"value": 8200, "unit": "rpm"}
